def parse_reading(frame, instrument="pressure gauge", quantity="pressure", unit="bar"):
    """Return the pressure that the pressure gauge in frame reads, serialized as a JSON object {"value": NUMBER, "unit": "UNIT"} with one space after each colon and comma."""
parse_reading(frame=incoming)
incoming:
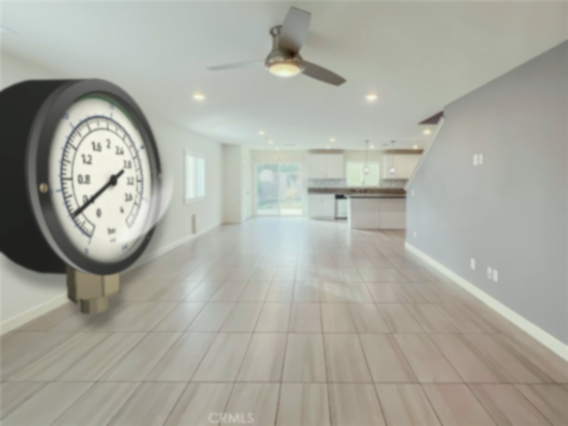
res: {"value": 0.4, "unit": "bar"}
